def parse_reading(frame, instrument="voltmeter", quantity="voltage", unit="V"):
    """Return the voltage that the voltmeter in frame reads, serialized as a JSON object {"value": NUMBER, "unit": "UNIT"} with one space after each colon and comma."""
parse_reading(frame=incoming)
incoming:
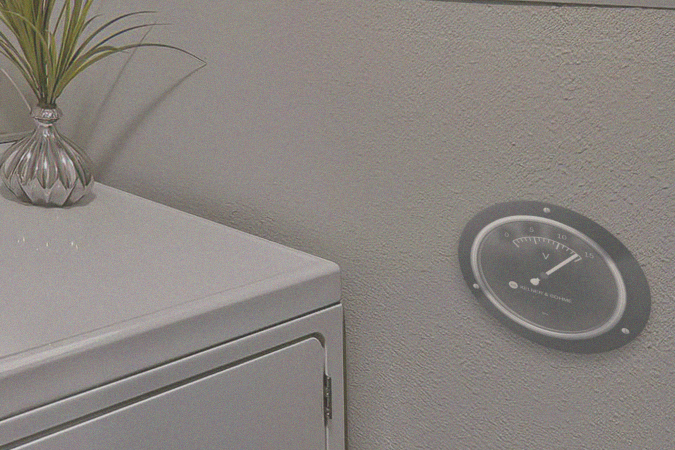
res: {"value": 14, "unit": "V"}
